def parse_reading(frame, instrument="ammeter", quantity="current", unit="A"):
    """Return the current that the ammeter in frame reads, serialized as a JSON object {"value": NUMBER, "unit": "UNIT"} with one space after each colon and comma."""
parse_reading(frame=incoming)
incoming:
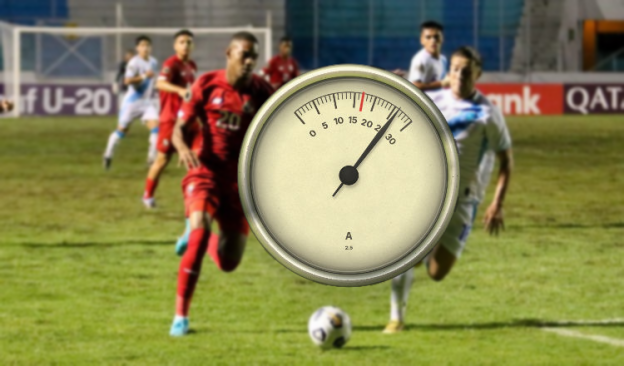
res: {"value": 26, "unit": "A"}
